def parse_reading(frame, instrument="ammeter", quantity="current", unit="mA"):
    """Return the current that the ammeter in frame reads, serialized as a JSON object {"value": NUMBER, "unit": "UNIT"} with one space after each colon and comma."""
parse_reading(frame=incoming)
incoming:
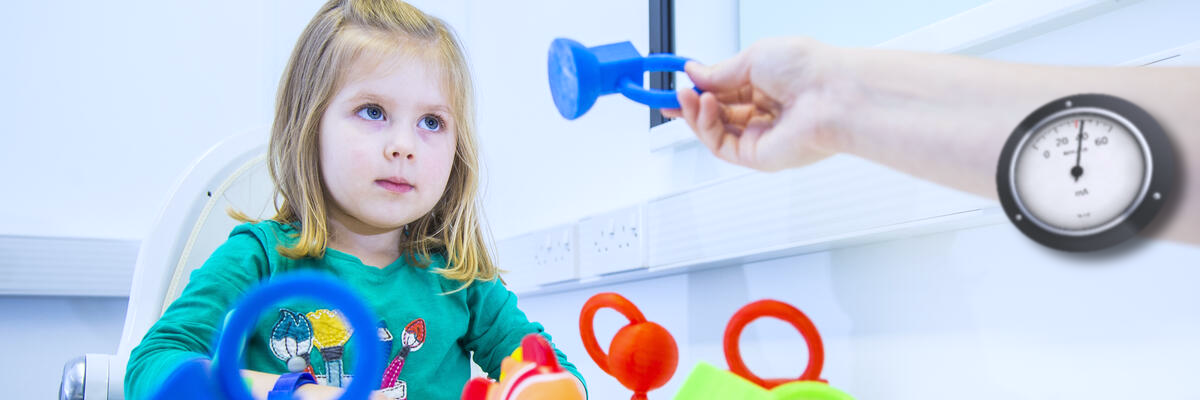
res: {"value": 40, "unit": "mA"}
